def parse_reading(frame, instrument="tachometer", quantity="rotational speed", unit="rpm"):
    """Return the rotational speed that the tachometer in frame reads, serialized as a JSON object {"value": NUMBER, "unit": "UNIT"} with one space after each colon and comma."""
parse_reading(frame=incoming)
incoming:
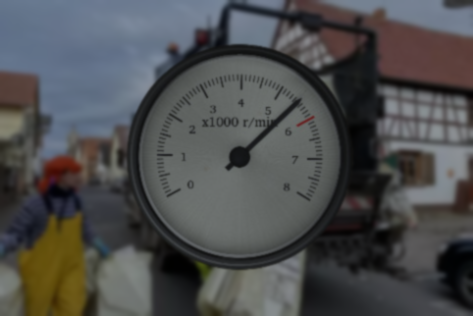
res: {"value": 5500, "unit": "rpm"}
